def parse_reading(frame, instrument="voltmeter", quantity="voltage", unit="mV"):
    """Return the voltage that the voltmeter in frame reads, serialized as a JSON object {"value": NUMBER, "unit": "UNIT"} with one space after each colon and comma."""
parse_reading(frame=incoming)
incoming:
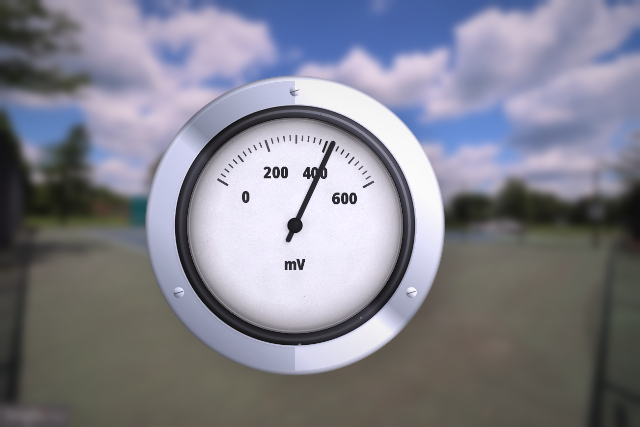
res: {"value": 420, "unit": "mV"}
